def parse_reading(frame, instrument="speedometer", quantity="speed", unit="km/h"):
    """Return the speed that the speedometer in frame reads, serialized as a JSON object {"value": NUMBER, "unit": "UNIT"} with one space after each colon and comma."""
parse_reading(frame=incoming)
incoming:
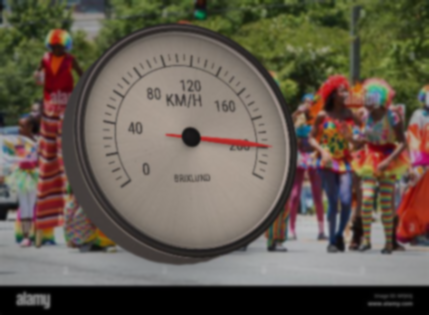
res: {"value": 200, "unit": "km/h"}
